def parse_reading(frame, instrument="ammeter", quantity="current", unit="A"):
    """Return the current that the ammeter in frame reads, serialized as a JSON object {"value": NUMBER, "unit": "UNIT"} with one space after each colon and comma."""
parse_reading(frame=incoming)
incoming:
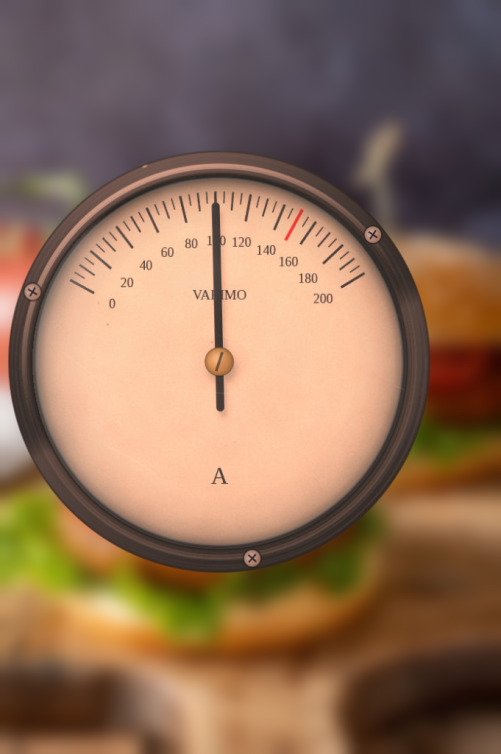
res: {"value": 100, "unit": "A"}
